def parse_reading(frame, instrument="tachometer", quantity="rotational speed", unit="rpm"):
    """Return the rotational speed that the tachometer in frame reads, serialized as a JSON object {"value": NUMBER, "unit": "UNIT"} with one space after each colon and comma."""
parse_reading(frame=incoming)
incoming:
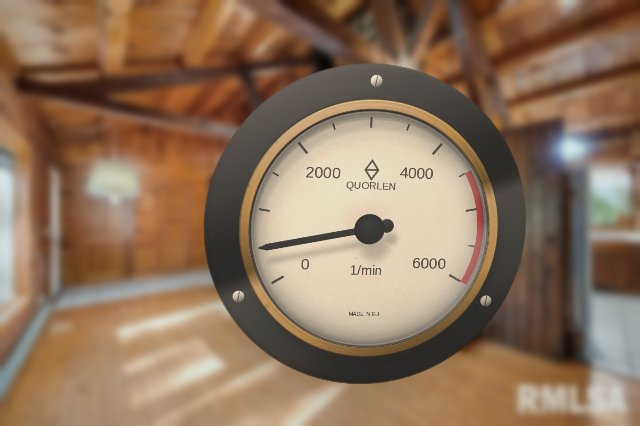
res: {"value": 500, "unit": "rpm"}
